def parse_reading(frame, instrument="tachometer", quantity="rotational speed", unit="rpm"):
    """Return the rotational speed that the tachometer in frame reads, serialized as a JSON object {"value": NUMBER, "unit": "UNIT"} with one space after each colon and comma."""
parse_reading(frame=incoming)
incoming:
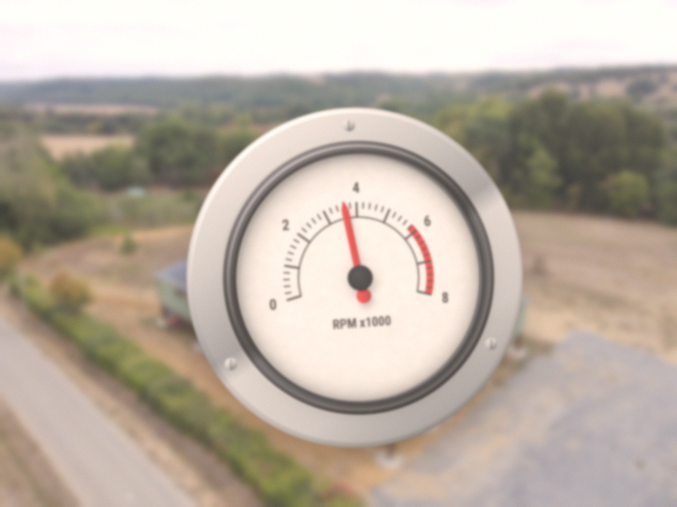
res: {"value": 3600, "unit": "rpm"}
